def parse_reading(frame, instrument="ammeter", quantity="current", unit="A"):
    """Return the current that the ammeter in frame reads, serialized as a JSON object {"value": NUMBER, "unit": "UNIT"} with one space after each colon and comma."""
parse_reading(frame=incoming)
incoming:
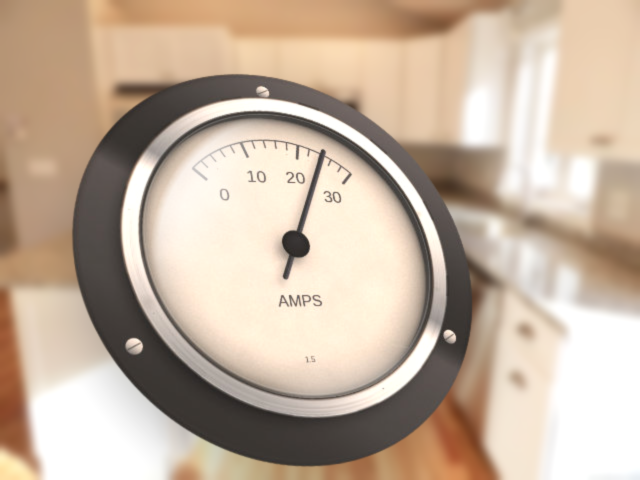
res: {"value": 24, "unit": "A"}
